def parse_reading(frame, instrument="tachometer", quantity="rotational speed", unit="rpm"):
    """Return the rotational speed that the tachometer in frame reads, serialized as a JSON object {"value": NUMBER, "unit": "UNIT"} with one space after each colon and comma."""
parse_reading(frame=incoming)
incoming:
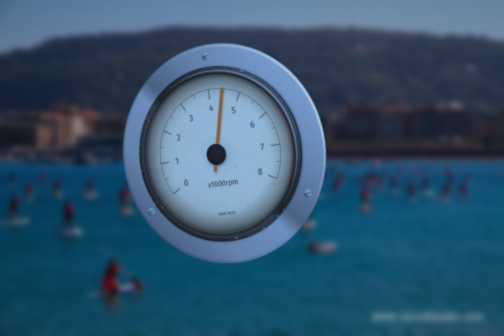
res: {"value": 4500, "unit": "rpm"}
